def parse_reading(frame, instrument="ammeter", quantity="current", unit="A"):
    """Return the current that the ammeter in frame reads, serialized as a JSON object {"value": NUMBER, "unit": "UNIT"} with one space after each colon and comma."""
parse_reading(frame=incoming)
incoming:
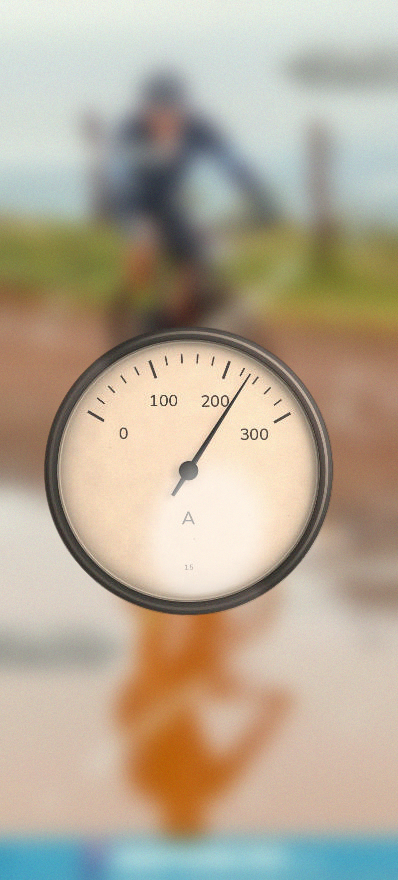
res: {"value": 230, "unit": "A"}
